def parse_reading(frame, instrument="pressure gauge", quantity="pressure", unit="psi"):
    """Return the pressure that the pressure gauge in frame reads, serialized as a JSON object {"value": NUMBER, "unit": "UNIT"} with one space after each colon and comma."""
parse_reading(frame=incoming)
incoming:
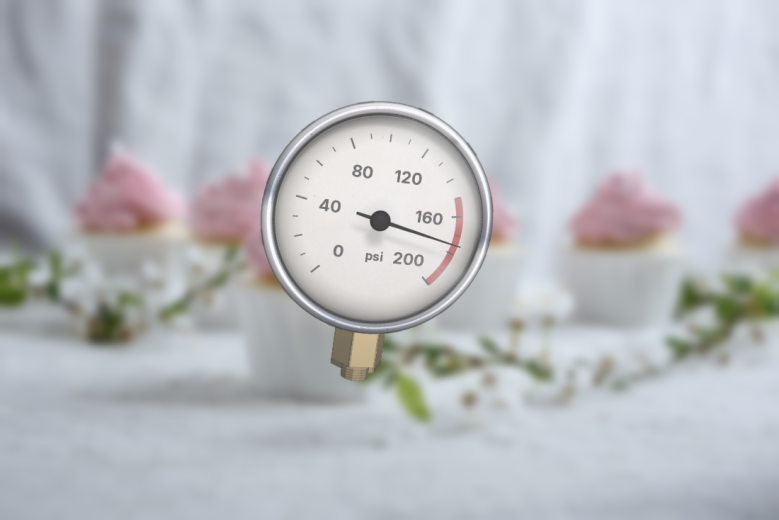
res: {"value": 175, "unit": "psi"}
